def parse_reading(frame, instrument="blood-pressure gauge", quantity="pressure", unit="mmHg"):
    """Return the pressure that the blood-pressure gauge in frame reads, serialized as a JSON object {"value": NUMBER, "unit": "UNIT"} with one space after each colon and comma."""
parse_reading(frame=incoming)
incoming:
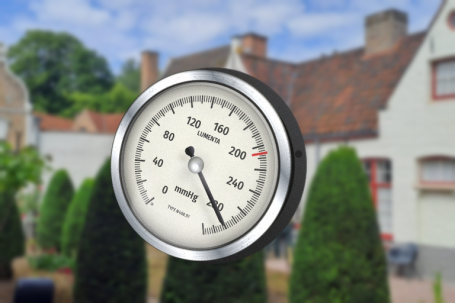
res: {"value": 280, "unit": "mmHg"}
